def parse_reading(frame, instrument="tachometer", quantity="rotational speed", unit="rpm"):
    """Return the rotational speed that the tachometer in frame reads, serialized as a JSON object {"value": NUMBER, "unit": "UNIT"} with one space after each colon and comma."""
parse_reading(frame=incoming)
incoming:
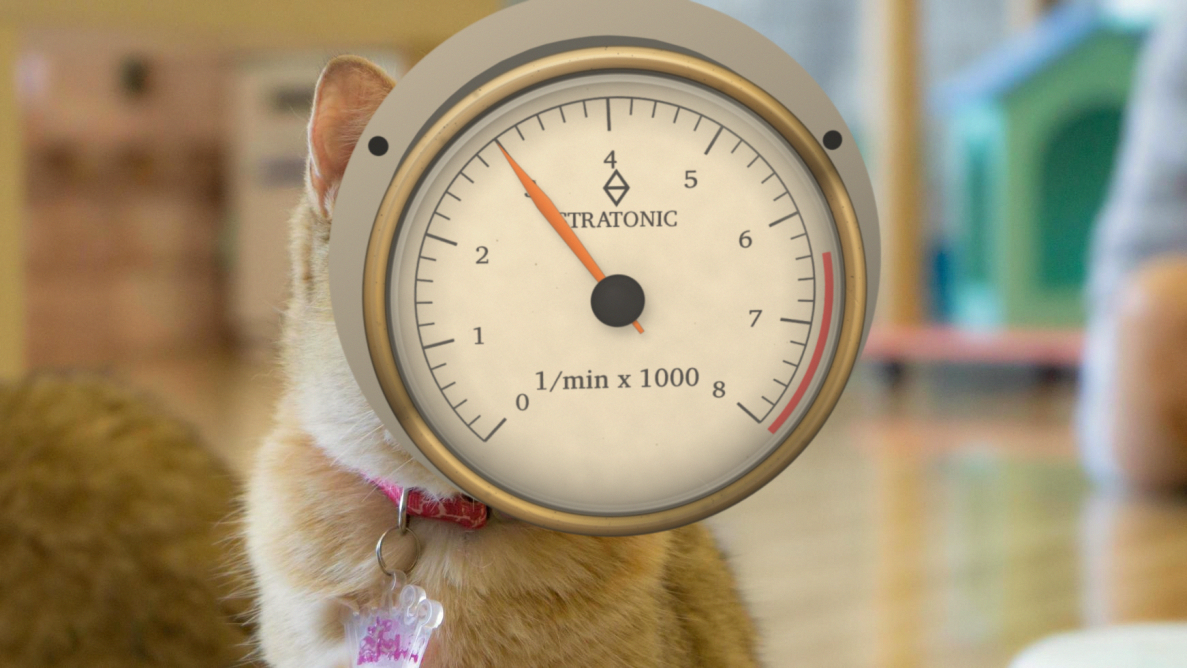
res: {"value": 3000, "unit": "rpm"}
